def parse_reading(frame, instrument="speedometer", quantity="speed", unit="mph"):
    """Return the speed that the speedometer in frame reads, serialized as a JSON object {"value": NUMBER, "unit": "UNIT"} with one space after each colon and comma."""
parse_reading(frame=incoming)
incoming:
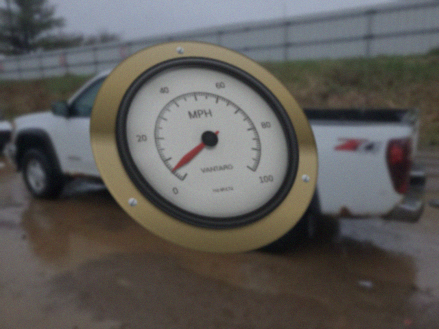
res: {"value": 5, "unit": "mph"}
